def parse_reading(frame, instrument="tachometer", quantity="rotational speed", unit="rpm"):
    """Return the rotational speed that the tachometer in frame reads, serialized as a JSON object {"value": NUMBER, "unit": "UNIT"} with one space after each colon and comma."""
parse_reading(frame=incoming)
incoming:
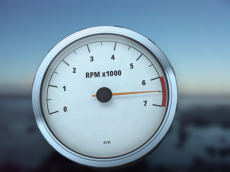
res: {"value": 6500, "unit": "rpm"}
